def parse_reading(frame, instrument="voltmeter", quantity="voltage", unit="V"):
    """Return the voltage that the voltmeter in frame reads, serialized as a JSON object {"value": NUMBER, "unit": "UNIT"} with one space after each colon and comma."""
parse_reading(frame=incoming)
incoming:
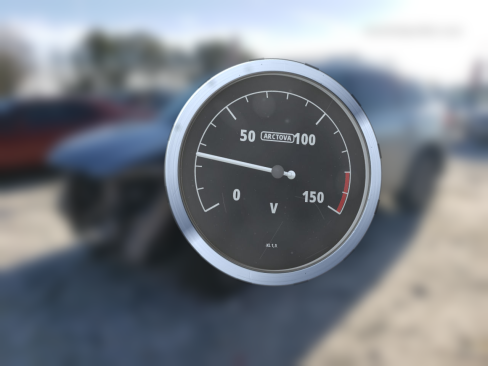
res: {"value": 25, "unit": "V"}
